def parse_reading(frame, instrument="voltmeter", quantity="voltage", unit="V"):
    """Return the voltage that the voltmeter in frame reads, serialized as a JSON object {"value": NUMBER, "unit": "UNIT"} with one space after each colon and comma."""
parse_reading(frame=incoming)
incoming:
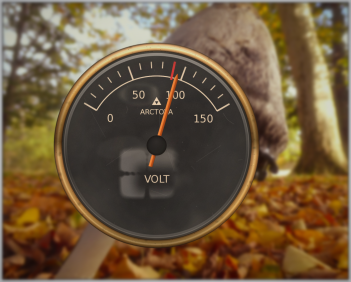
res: {"value": 95, "unit": "V"}
